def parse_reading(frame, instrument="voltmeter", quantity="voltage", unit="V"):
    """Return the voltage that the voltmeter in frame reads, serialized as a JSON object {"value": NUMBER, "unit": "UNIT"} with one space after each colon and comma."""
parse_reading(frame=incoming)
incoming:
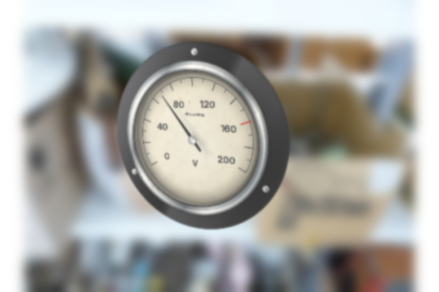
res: {"value": 70, "unit": "V"}
